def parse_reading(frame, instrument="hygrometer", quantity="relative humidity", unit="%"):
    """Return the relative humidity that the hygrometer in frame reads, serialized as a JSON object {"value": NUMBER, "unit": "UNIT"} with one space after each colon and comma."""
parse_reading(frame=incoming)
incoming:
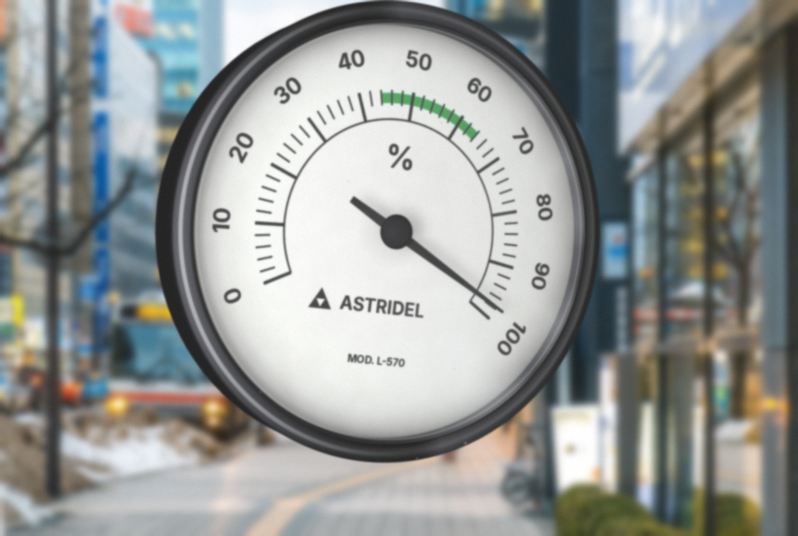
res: {"value": 98, "unit": "%"}
